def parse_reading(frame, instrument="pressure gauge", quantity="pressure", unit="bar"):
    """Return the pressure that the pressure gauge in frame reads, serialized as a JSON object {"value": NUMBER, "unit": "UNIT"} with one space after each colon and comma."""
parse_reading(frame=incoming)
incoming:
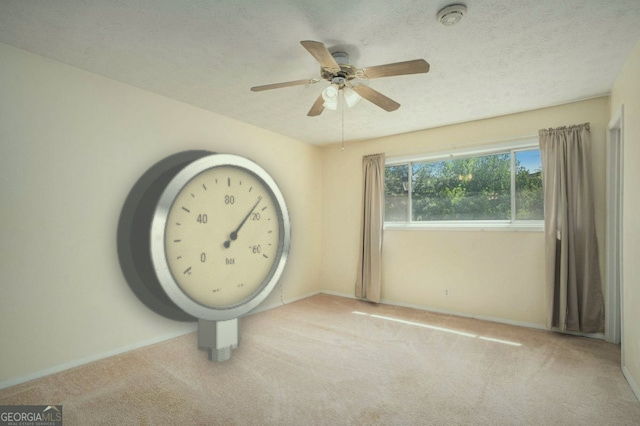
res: {"value": 110, "unit": "bar"}
